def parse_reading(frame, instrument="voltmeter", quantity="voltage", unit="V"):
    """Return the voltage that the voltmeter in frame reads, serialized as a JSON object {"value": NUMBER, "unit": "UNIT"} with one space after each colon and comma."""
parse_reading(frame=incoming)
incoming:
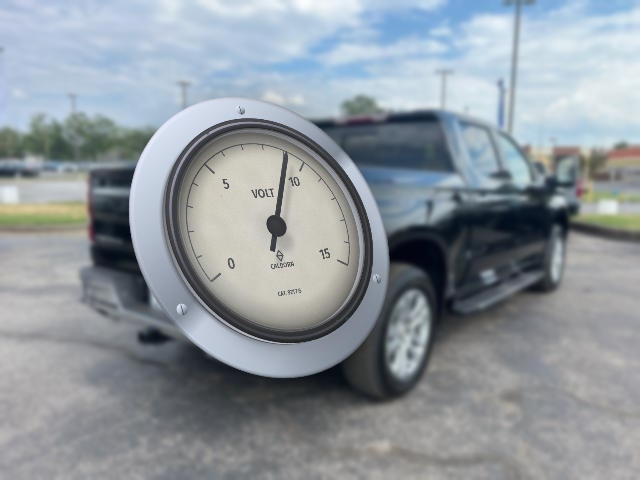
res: {"value": 9, "unit": "V"}
